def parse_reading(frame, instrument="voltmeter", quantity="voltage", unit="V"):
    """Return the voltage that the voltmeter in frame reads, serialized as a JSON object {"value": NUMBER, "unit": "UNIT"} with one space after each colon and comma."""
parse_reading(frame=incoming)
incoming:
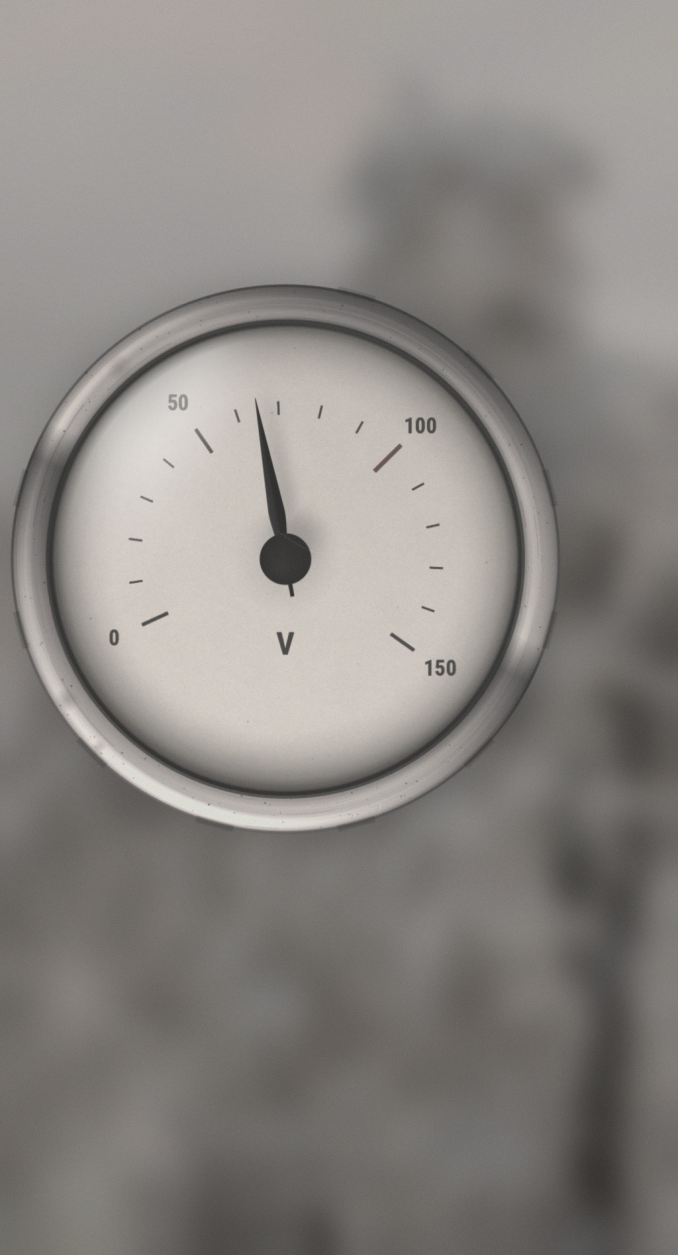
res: {"value": 65, "unit": "V"}
